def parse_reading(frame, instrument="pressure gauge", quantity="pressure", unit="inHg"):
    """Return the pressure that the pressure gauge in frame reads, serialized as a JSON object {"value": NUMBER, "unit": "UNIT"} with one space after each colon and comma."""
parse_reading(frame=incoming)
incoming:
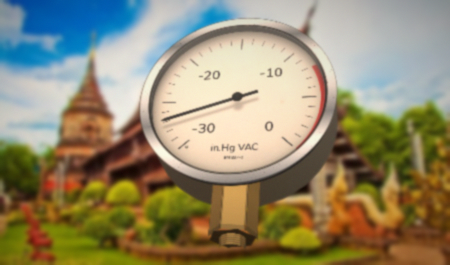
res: {"value": -27, "unit": "inHg"}
